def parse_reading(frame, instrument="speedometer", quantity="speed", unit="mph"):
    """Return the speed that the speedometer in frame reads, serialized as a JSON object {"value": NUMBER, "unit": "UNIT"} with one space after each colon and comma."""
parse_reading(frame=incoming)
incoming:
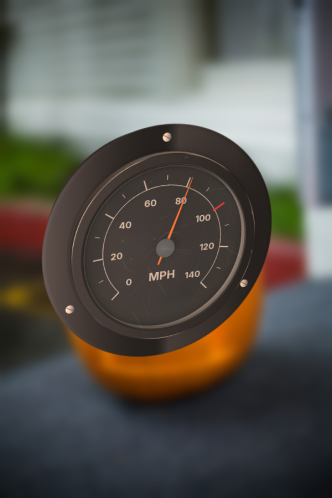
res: {"value": 80, "unit": "mph"}
